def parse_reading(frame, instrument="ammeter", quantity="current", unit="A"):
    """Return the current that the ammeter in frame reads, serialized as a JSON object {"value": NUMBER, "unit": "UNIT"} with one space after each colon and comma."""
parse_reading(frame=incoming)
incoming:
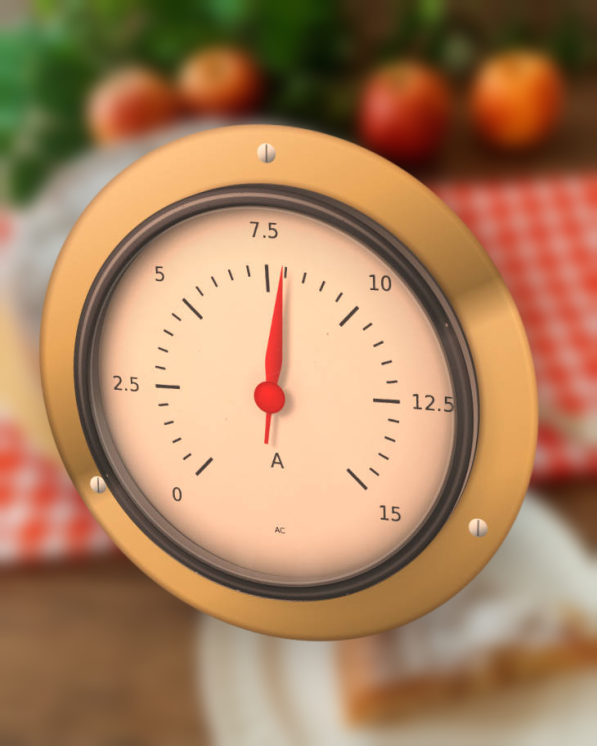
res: {"value": 8, "unit": "A"}
